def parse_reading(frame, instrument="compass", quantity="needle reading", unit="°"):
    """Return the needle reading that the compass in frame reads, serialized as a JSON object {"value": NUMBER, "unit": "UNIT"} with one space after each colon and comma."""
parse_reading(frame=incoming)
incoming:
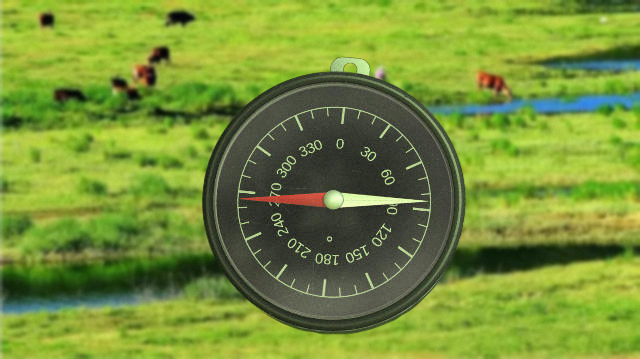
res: {"value": 265, "unit": "°"}
